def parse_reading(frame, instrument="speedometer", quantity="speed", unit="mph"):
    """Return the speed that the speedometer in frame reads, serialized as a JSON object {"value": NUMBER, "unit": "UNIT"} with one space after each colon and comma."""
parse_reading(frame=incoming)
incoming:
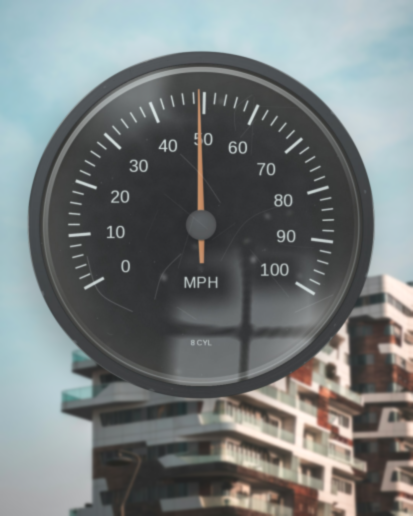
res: {"value": 49, "unit": "mph"}
